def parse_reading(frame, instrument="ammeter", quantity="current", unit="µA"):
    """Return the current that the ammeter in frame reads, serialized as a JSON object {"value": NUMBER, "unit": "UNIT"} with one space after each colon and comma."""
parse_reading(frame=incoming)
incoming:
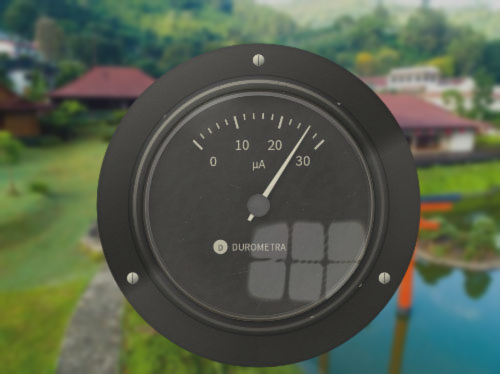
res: {"value": 26, "unit": "µA"}
